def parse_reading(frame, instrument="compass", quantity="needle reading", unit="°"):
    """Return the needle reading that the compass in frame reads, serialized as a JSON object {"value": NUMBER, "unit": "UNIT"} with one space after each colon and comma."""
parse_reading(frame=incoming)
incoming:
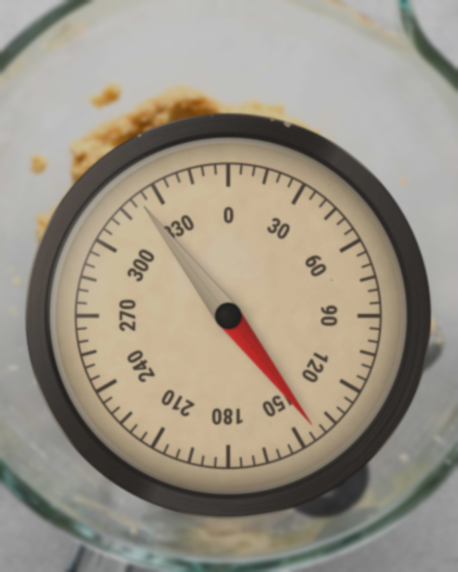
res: {"value": 142.5, "unit": "°"}
